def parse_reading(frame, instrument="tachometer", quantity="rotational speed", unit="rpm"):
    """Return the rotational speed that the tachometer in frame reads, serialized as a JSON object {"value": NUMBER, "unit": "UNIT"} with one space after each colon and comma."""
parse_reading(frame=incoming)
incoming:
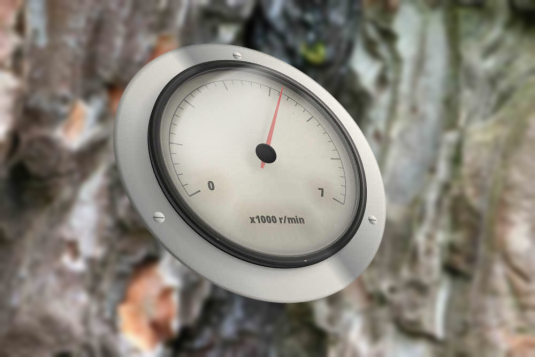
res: {"value": 4200, "unit": "rpm"}
